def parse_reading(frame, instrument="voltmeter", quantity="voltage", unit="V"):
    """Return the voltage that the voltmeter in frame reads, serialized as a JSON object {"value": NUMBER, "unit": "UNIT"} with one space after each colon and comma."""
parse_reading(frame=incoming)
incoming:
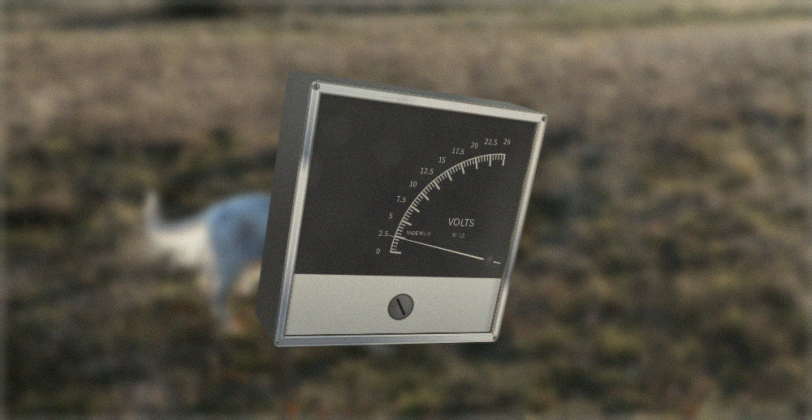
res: {"value": 2.5, "unit": "V"}
